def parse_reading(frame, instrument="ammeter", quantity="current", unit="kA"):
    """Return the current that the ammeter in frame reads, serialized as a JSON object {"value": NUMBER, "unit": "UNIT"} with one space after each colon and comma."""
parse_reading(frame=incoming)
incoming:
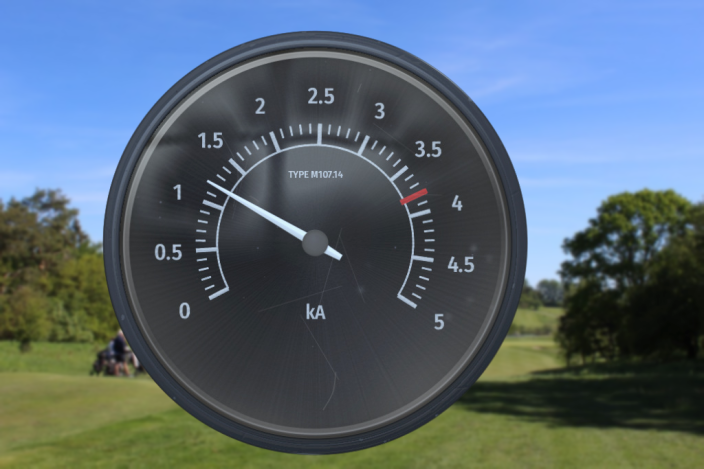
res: {"value": 1.2, "unit": "kA"}
